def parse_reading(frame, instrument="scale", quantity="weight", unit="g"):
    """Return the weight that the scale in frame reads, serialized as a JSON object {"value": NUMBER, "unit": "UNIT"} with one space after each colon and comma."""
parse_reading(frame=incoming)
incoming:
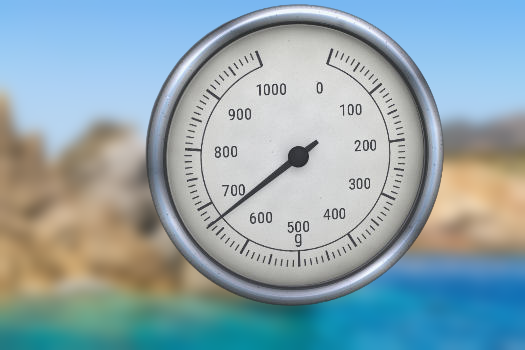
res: {"value": 670, "unit": "g"}
